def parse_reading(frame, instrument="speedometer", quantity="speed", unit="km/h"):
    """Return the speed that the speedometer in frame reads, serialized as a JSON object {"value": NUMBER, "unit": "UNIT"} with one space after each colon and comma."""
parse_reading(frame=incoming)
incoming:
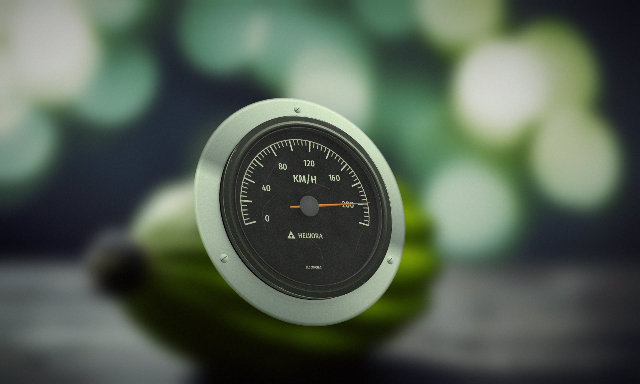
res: {"value": 200, "unit": "km/h"}
